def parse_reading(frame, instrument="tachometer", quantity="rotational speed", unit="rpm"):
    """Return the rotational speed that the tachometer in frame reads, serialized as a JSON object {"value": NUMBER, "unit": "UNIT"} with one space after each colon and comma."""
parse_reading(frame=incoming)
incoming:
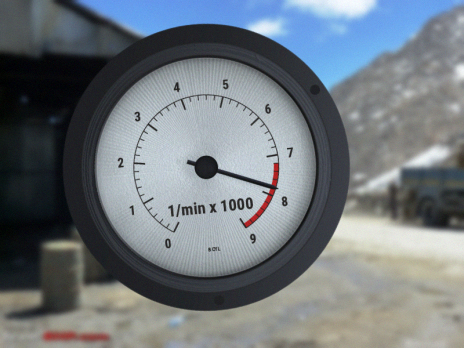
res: {"value": 7800, "unit": "rpm"}
